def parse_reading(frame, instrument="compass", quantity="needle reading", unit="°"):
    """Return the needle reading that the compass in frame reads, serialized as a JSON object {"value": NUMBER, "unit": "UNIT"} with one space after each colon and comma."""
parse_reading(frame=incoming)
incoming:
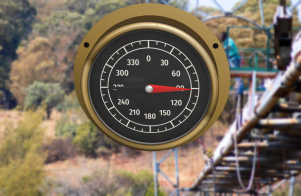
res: {"value": 90, "unit": "°"}
